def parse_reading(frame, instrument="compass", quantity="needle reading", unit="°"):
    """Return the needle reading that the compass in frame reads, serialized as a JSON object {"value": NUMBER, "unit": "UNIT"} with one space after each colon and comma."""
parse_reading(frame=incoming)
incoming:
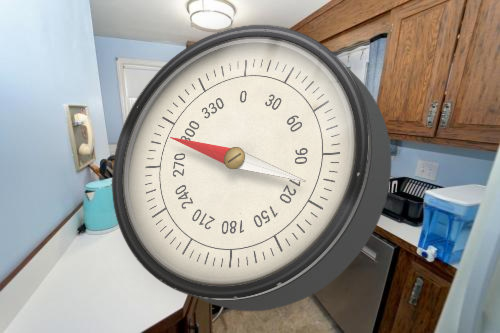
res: {"value": 290, "unit": "°"}
